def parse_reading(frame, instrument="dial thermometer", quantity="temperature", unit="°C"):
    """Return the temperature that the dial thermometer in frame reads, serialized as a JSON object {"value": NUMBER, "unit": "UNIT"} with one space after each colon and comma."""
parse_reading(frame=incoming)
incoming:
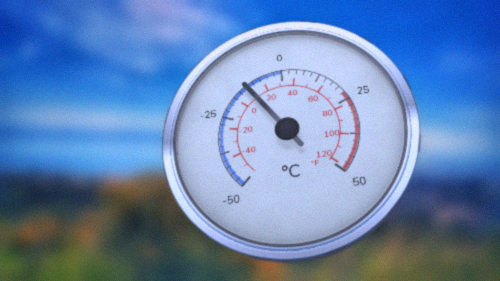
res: {"value": -12.5, "unit": "°C"}
